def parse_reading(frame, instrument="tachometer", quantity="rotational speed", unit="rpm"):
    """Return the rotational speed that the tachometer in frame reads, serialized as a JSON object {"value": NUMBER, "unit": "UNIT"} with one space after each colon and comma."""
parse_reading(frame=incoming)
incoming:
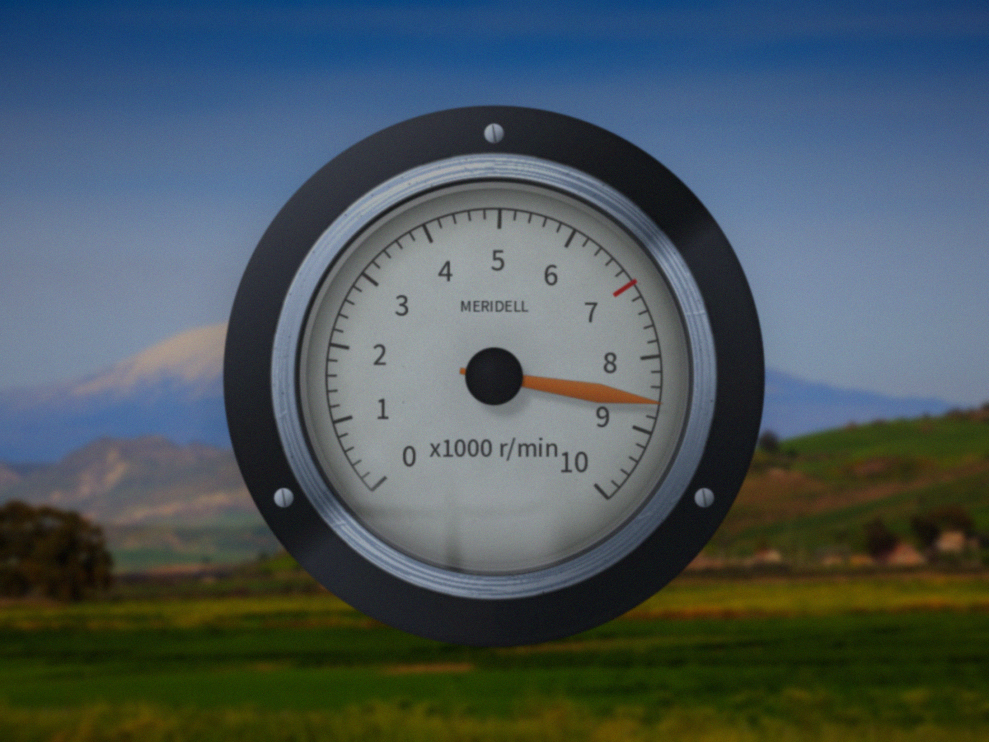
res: {"value": 8600, "unit": "rpm"}
